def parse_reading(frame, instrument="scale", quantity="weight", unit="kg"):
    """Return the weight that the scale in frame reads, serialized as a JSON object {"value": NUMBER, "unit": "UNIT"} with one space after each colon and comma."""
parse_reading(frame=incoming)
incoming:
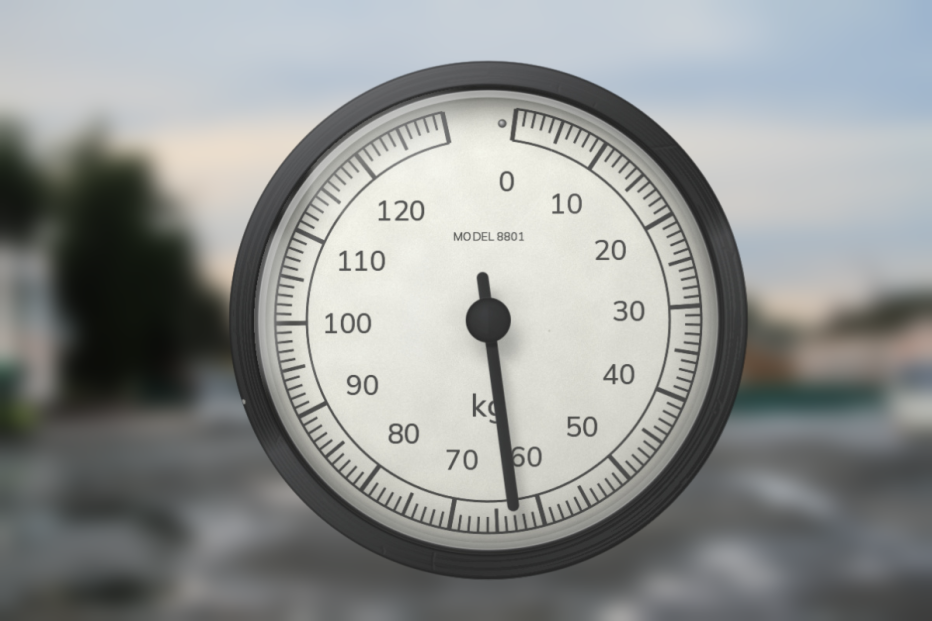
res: {"value": 63, "unit": "kg"}
